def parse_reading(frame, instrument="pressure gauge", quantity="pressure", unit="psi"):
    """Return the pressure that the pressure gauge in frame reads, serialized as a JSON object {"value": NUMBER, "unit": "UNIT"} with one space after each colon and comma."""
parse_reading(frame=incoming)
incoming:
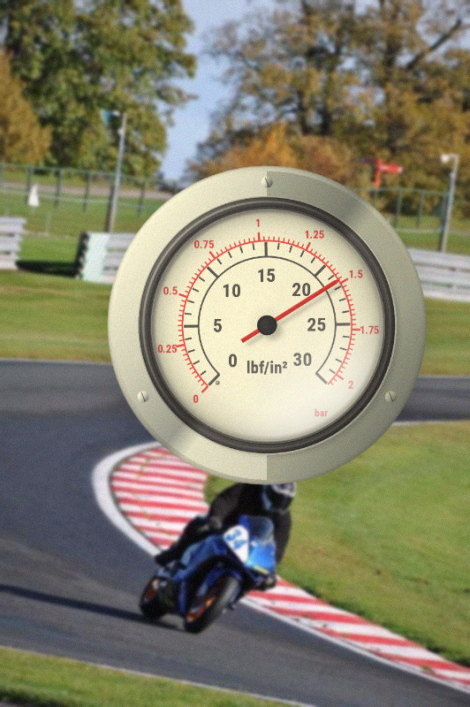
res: {"value": 21.5, "unit": "psi"}
